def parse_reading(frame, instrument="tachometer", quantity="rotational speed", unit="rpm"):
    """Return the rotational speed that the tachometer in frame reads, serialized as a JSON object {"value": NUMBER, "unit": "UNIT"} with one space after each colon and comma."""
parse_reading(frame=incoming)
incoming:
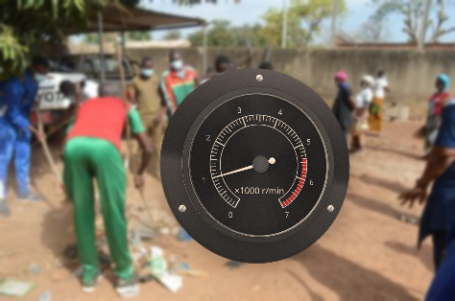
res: {"value": 1000, "unit": "rpm"}
